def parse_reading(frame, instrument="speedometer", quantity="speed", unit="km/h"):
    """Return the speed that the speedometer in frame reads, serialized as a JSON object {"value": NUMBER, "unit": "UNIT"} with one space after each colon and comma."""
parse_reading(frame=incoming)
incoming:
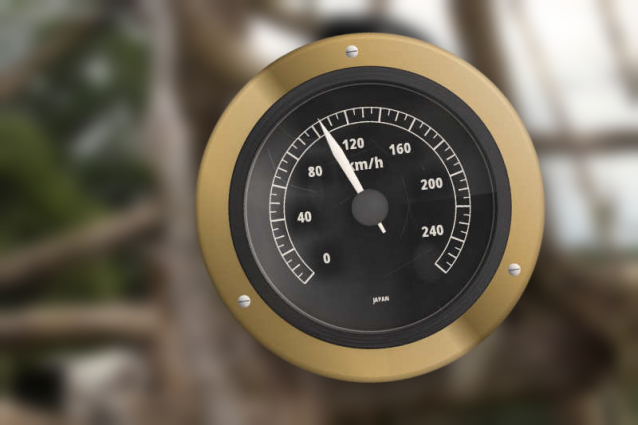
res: {"value": 105, "unit": "km/h"}
